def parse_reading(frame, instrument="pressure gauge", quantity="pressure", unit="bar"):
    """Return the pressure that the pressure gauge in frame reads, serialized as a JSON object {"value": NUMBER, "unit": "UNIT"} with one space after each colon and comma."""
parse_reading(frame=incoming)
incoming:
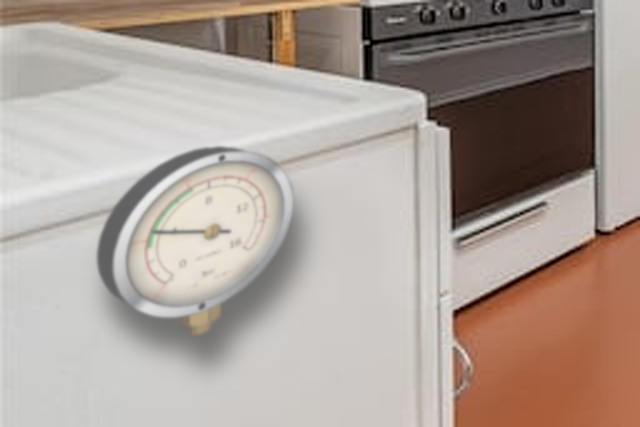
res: {"value": 4, "unit": "bar"}
